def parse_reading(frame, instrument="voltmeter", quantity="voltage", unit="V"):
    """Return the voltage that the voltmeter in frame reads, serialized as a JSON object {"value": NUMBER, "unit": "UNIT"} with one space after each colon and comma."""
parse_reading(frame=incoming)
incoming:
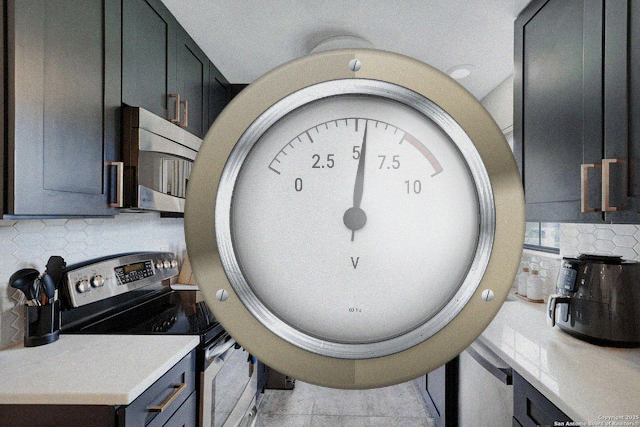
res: {"value": 5.5, "unit": "V"}
